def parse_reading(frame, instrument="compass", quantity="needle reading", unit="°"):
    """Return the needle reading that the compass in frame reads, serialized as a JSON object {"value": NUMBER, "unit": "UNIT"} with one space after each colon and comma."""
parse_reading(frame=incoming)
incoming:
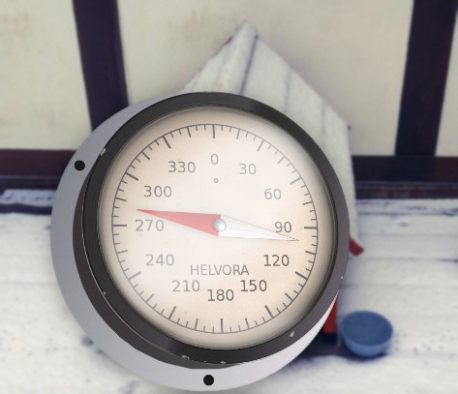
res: {"value": 280, "unit": "°"}
